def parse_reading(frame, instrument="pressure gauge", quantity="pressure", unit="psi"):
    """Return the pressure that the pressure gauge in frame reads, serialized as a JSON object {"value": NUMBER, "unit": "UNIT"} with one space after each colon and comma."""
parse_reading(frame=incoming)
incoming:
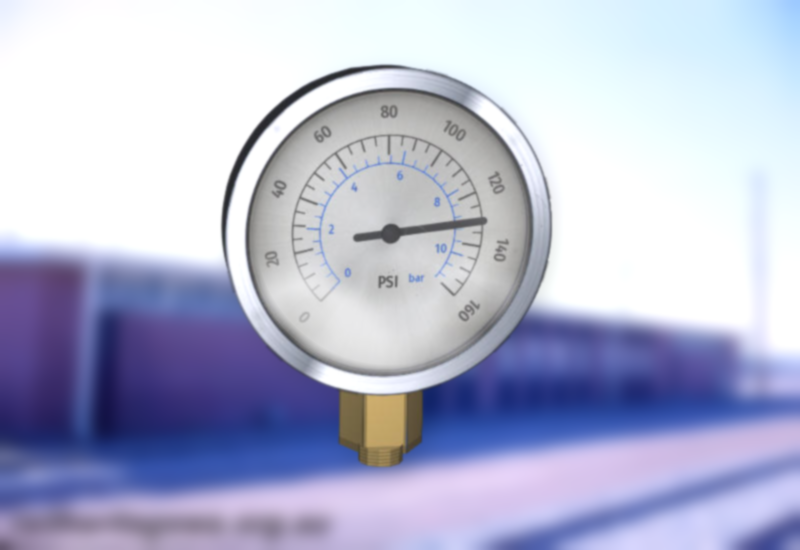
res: {"value": 130, "unit": "psi"}
